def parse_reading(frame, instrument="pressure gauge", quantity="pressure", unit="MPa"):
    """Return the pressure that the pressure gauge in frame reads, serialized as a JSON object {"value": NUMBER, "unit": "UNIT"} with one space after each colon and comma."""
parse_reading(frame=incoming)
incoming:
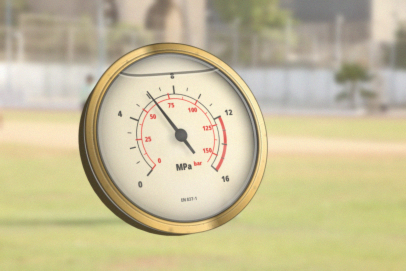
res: {"value": 6, "unit": "MPa"}
